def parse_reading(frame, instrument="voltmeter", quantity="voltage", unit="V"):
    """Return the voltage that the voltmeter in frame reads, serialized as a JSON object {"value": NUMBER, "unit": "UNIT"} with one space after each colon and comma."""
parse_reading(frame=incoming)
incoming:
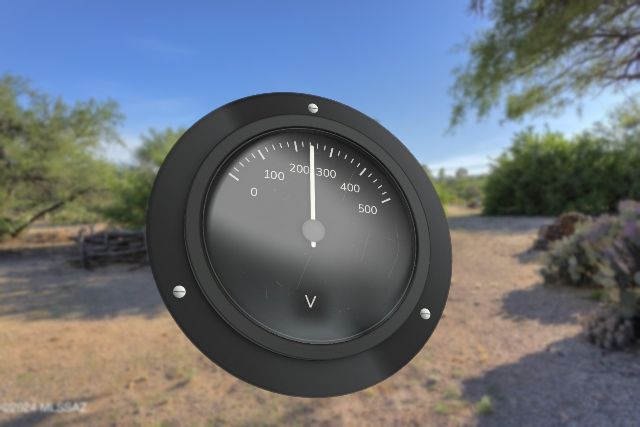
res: {"value": 240, "unit": "V"}
